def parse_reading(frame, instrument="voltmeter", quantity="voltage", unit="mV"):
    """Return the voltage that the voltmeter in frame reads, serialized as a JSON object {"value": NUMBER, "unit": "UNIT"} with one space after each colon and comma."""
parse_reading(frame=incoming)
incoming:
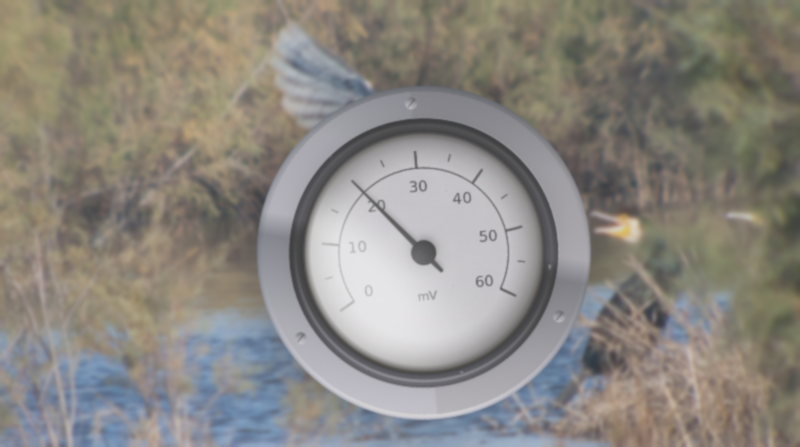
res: {"value": 20, "unit": "mV"}
